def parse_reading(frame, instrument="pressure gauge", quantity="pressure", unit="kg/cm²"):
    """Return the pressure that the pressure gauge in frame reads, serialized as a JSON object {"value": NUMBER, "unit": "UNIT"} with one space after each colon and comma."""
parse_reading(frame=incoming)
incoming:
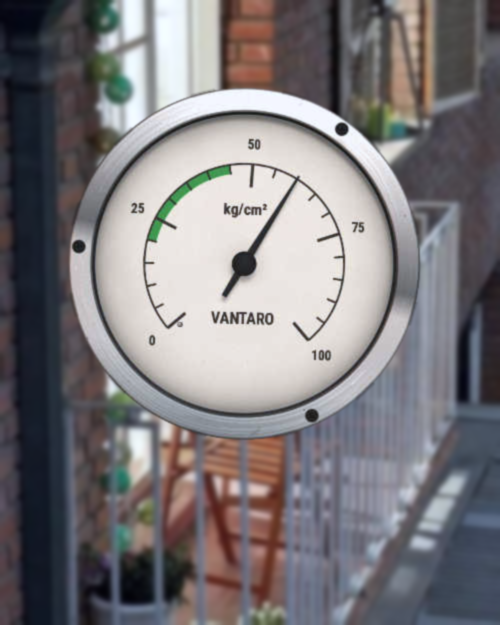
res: {"value": 60, "unit": "kg/cm²"}
